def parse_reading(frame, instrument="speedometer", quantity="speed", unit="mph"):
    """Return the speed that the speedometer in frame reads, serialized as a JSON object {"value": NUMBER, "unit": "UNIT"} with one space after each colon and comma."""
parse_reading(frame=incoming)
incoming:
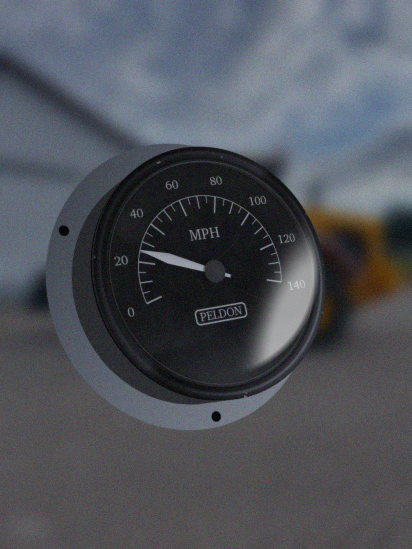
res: {"value": 25, "unit": "mph"}
